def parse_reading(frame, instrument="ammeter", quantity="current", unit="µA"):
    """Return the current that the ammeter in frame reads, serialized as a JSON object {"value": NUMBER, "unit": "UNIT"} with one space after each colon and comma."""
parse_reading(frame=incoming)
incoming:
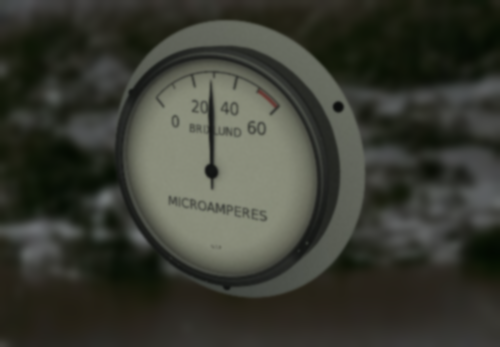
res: {"value": 30, "unit": "µA"}
